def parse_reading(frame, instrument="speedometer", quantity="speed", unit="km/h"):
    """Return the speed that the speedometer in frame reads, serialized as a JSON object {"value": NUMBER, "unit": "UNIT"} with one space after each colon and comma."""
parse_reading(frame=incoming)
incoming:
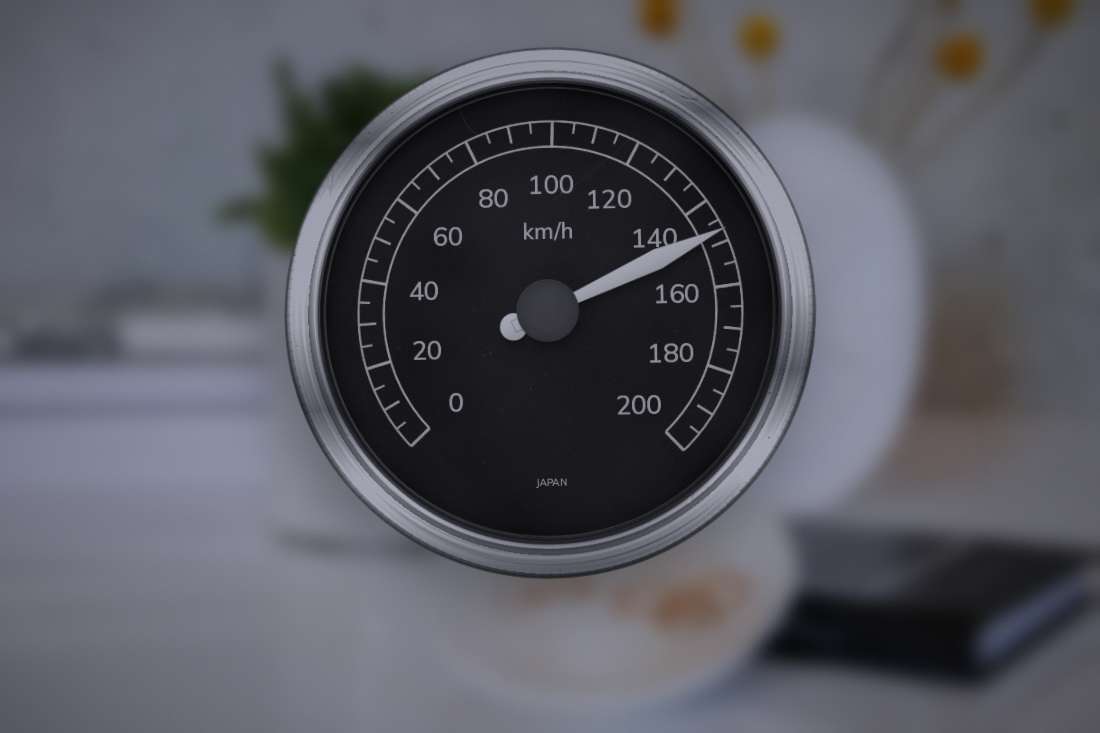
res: {"value": 147.5, "unit": "km/h"}
